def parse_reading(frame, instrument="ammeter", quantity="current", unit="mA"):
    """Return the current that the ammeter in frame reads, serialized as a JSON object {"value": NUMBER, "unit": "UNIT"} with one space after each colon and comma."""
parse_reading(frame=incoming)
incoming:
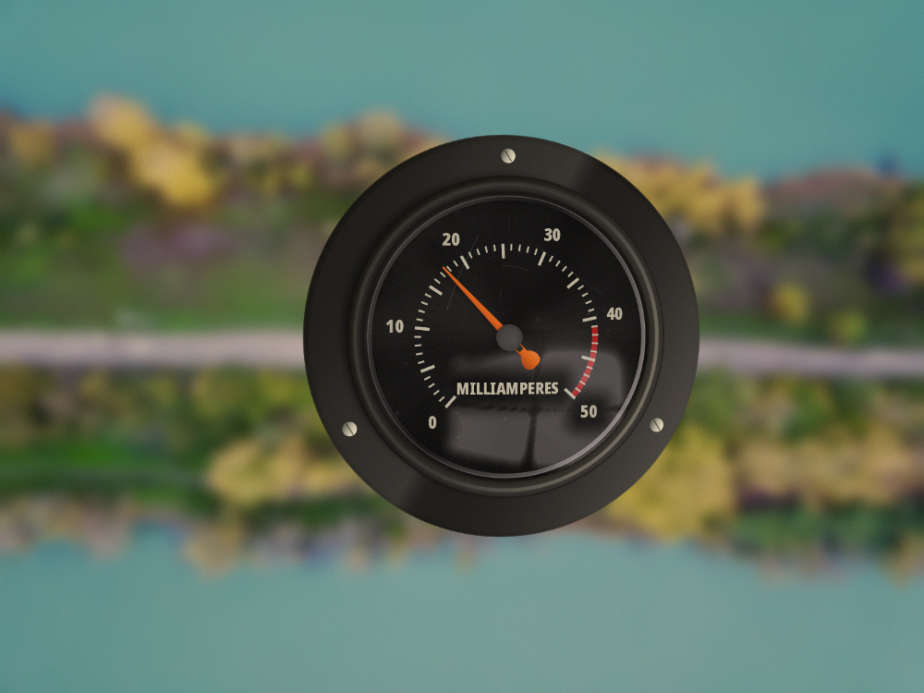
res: {"value": 17.5, "unit": "mA"}
